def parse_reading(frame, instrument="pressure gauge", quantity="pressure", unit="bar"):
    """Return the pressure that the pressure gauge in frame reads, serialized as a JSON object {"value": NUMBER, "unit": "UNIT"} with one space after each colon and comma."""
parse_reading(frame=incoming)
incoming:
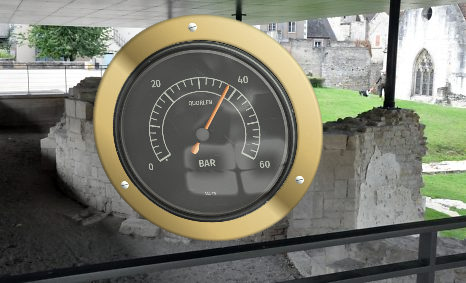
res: {"value": 38, "unit": "bar"}
